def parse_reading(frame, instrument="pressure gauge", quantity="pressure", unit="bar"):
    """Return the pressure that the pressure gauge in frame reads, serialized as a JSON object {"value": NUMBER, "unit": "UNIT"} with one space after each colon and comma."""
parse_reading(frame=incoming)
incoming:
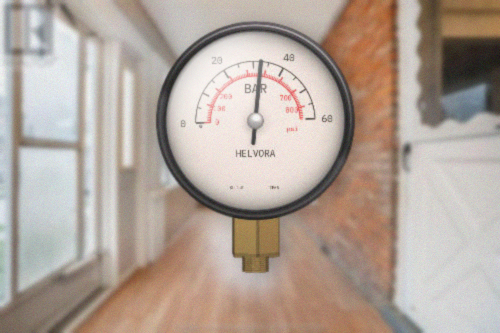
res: {"value": 32.5, "unit": "bar"}
